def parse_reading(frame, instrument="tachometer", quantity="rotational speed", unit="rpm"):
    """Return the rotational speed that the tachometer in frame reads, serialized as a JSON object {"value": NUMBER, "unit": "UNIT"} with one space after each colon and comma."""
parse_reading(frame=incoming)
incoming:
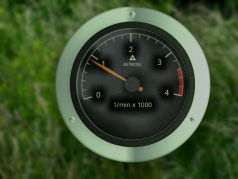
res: {"value": 900, "unit": "rpm"}
